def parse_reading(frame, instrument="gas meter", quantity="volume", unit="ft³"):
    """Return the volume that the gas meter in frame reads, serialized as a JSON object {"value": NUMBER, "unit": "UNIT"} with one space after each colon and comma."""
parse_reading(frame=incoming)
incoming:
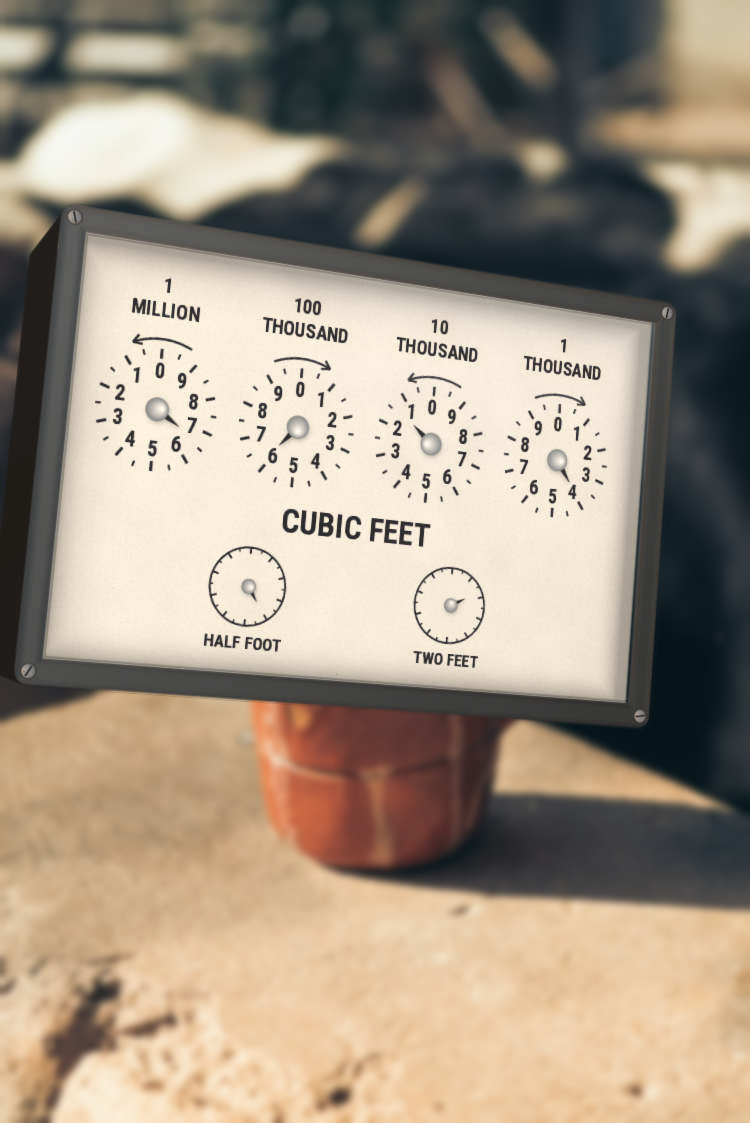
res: {"value": 661400, "unit": "ft³"}
